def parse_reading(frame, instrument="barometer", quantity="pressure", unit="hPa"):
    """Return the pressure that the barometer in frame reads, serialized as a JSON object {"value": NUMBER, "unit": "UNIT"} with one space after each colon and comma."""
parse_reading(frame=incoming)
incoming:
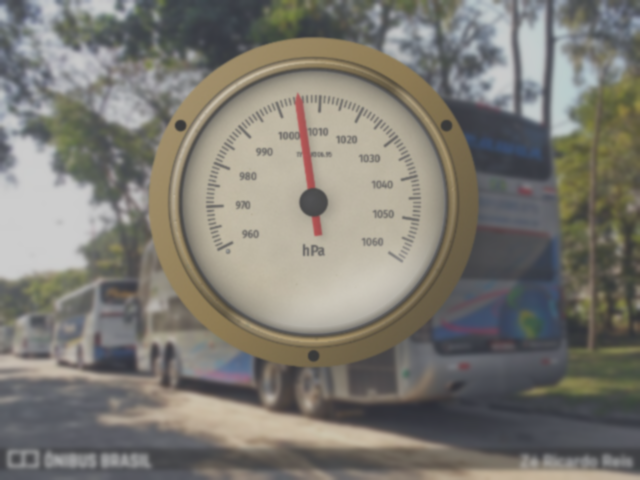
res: {"value": 1005, "unit": "hPa"}
